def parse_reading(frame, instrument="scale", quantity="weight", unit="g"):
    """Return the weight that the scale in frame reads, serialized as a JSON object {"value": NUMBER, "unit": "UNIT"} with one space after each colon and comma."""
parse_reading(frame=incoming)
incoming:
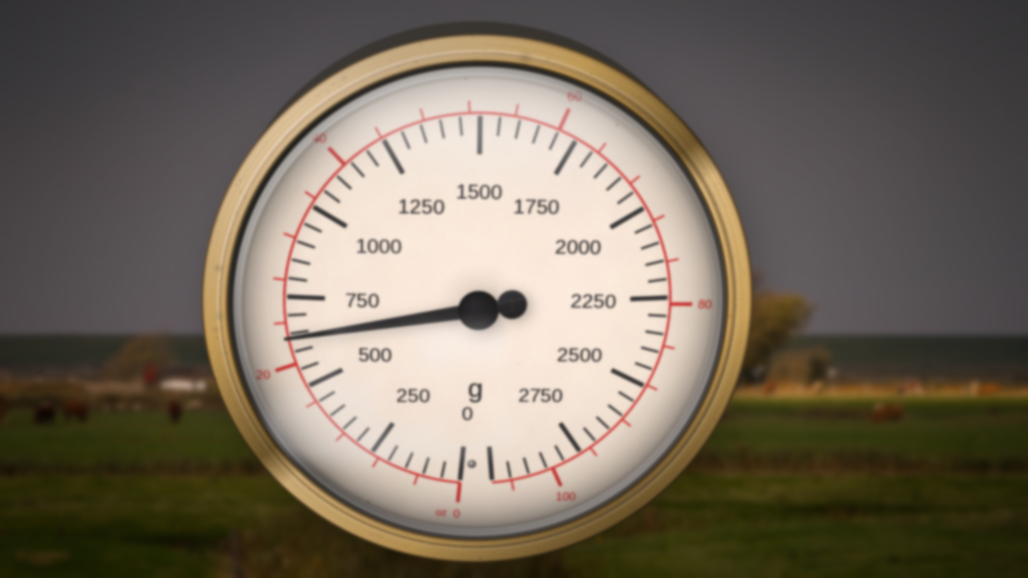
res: {"value": 650, "unit": "g"}
